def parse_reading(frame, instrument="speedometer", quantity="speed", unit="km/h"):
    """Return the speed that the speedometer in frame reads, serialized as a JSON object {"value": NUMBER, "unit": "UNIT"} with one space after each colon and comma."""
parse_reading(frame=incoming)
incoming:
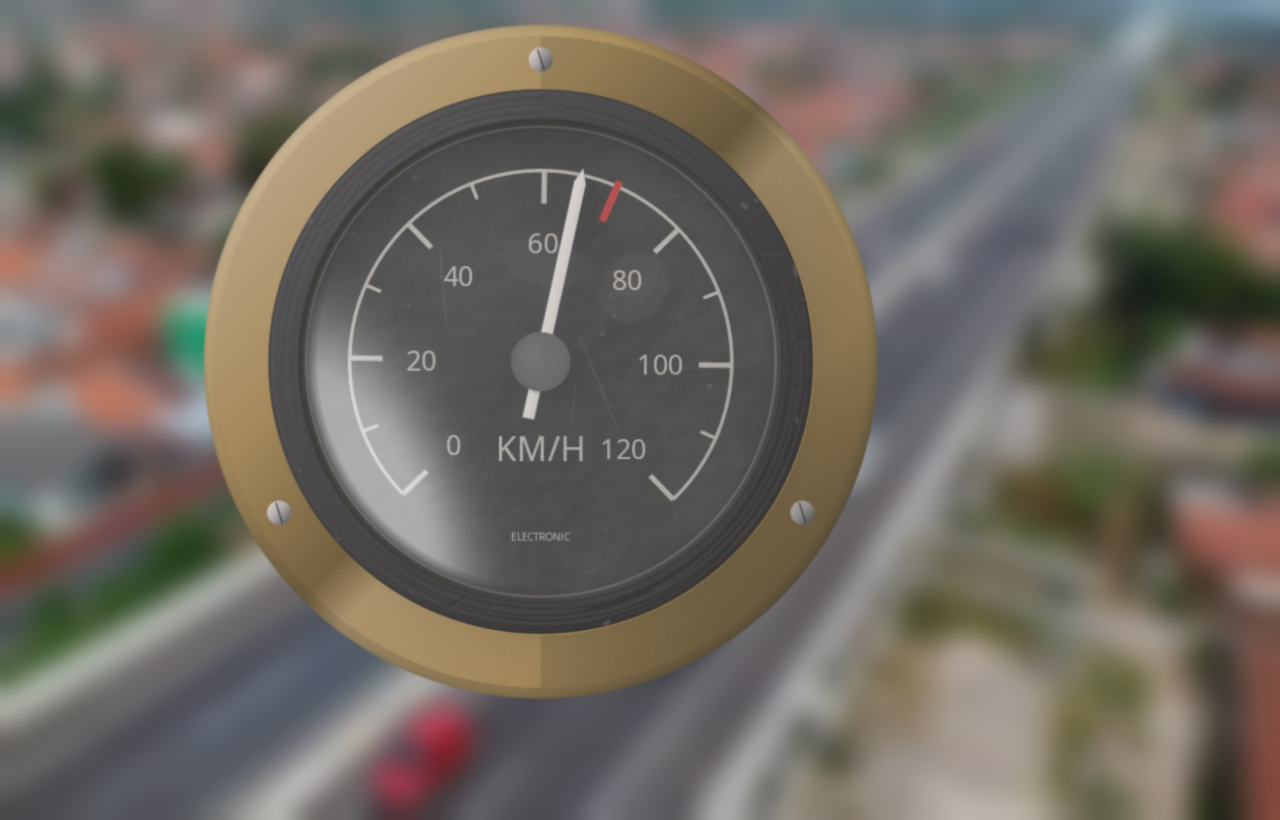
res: {"value": 65, "unit": "km/h"}
